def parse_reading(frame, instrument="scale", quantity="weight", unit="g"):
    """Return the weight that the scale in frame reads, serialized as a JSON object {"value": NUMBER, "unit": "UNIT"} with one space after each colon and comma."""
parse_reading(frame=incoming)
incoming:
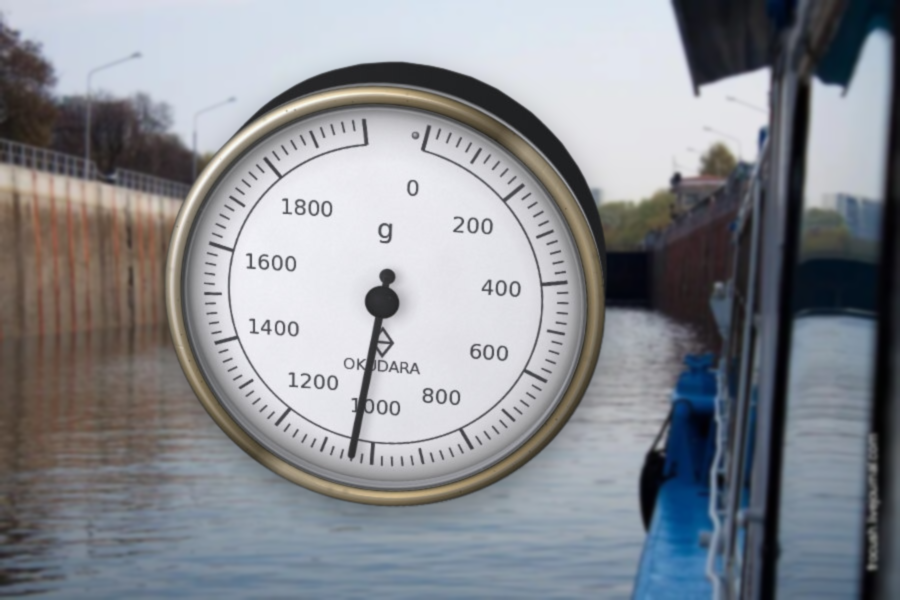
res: {"value": 1040, "unit": "g"}
